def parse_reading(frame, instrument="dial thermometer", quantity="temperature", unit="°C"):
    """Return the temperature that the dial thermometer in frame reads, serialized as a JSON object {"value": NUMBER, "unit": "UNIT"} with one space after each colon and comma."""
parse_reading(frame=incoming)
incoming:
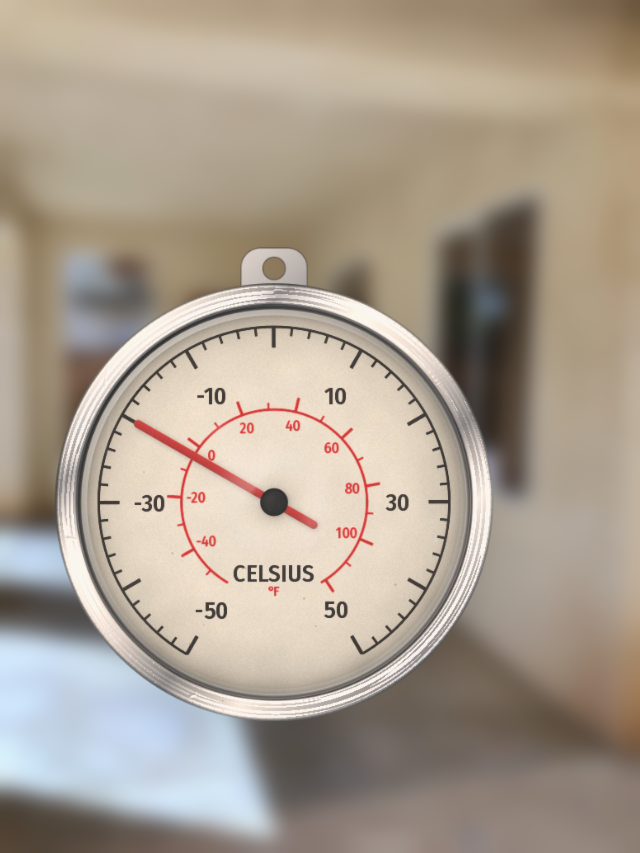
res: {"value": -20, "unit": "°C"}
